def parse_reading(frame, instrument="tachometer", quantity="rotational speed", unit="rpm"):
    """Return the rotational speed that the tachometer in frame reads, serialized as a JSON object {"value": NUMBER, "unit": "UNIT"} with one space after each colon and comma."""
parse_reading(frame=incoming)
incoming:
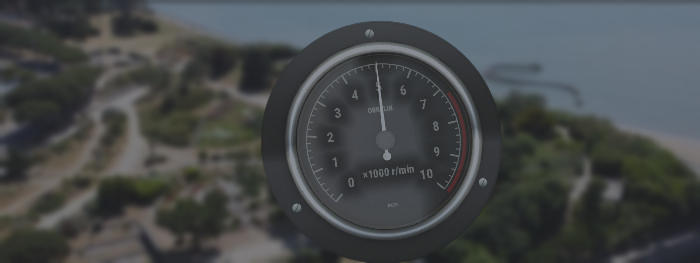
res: {"value": 5000, "unit": "rpm"}
